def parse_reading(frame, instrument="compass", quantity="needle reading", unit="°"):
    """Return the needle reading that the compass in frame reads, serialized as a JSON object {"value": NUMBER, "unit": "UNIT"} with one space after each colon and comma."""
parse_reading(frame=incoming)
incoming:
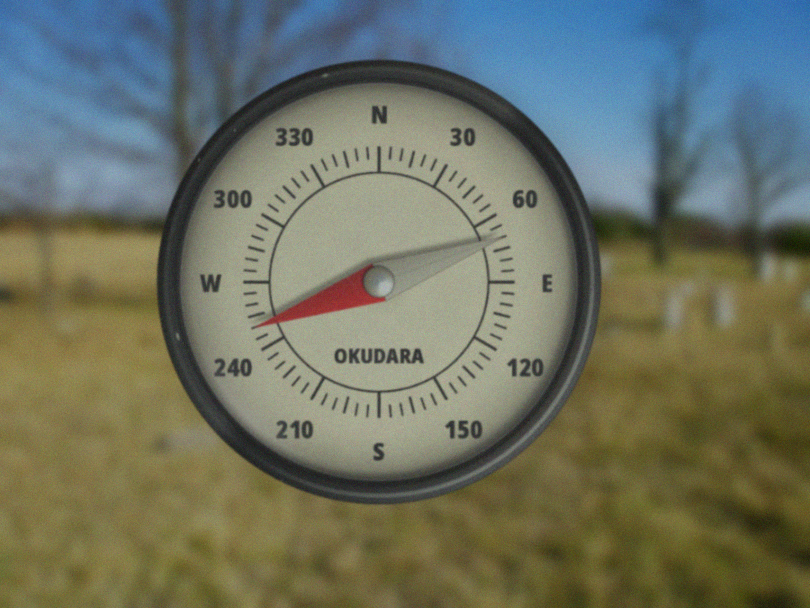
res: {"value": 250, "unit": "°"}
